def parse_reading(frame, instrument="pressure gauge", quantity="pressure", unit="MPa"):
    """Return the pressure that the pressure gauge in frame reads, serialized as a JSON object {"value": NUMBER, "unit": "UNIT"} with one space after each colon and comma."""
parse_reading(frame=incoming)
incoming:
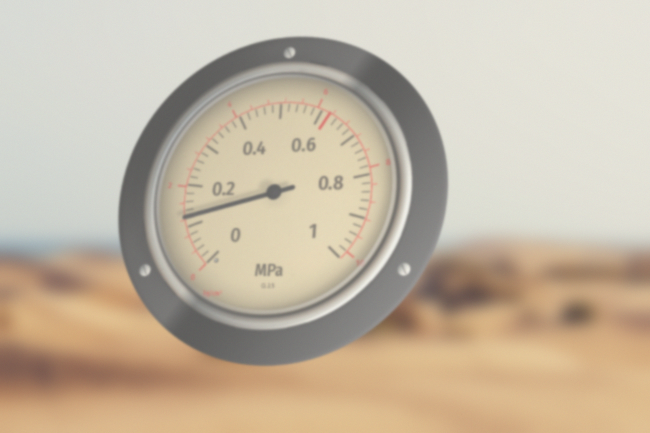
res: {"value": 0.12, "unit": "MPa"}
